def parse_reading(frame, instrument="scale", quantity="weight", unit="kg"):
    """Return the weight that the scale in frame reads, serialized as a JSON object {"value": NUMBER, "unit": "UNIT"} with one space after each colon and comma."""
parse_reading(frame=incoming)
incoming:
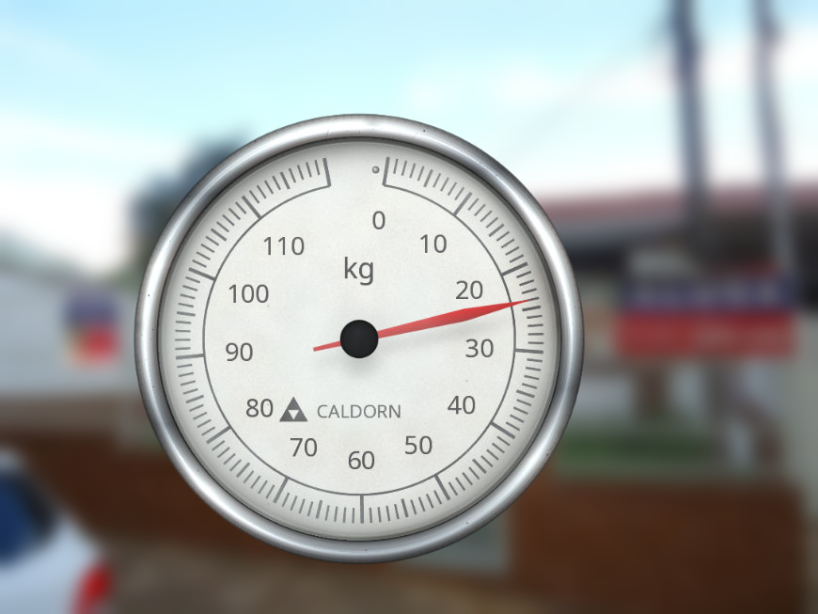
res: {"value": 24, "unit": "kg"}
